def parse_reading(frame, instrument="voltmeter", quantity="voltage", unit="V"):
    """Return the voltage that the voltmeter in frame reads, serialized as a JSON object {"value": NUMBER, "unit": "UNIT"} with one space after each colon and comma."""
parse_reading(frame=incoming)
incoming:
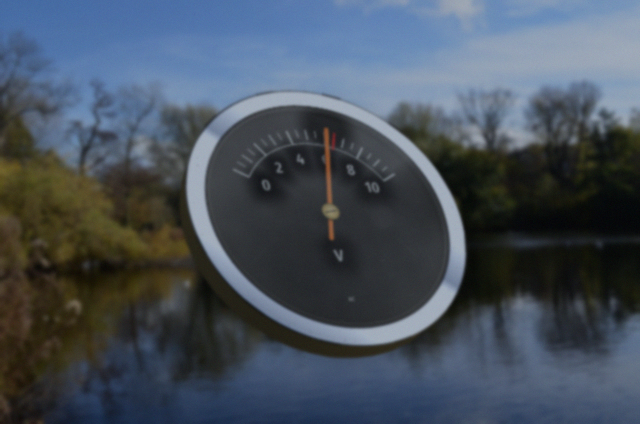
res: {"value": 6, "unit": "V"}
